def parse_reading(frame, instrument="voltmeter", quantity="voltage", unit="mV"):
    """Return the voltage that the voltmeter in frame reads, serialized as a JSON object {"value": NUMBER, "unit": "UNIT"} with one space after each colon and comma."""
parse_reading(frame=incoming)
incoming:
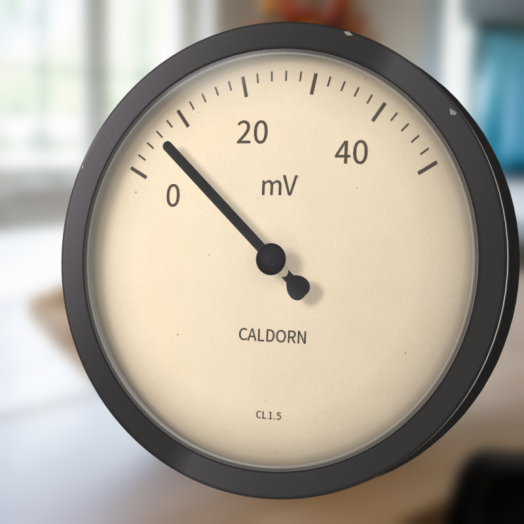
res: {"value": 6, "unit": "mV"}
